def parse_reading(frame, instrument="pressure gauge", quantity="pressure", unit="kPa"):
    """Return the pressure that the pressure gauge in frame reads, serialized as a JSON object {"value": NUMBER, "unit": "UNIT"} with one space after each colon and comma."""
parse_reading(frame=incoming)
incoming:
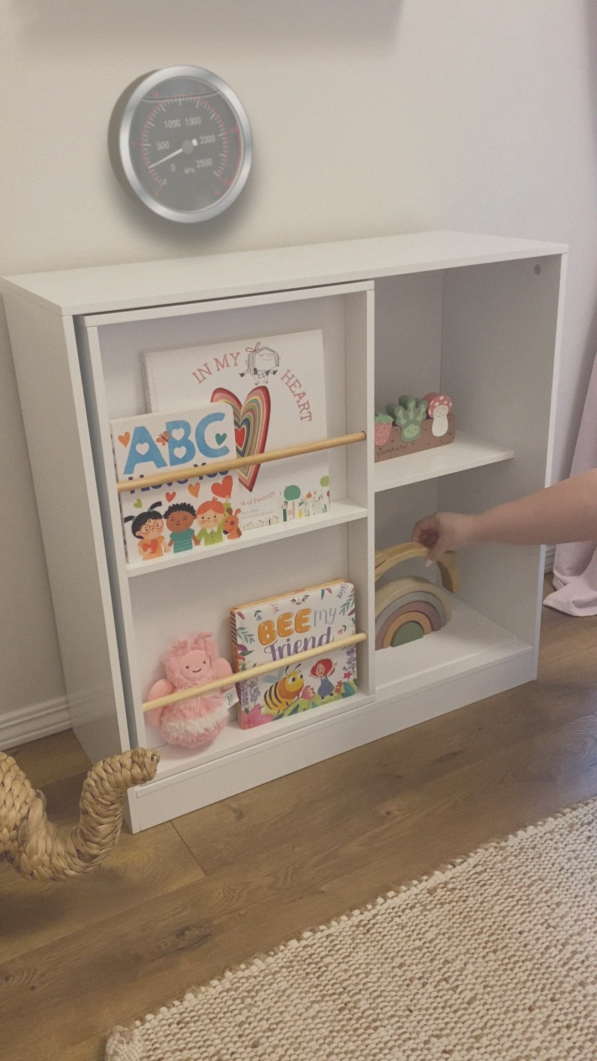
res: {"value": 250, "unit": "kPa"}
